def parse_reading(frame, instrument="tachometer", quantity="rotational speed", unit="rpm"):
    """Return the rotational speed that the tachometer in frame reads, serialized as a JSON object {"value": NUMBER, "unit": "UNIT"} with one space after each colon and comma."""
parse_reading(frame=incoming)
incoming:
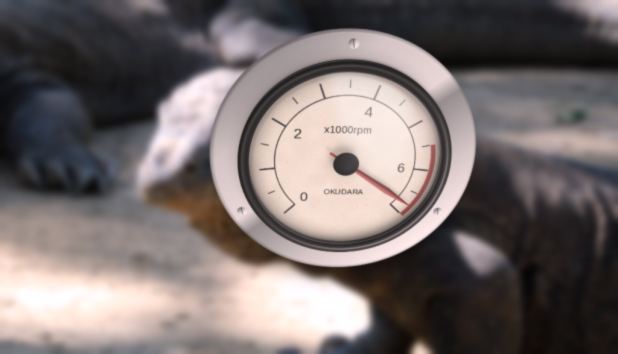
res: {"value": 6750, "unit": "rpm"}
